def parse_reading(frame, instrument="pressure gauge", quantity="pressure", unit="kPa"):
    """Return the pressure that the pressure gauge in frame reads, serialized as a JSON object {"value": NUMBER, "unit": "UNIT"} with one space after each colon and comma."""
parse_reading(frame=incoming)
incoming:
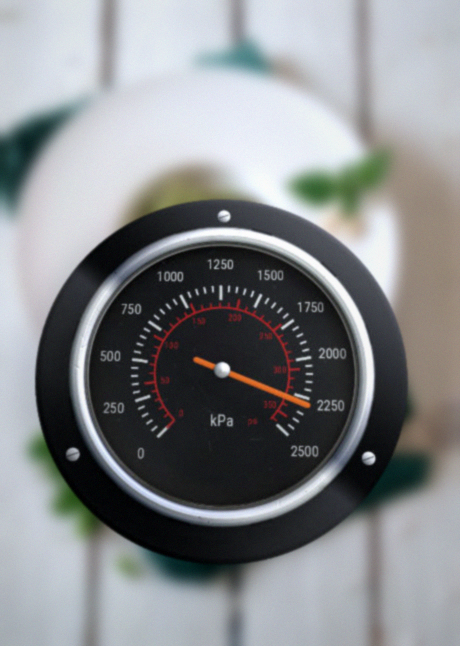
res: {"value": 2300, "unit": "kPa"}
